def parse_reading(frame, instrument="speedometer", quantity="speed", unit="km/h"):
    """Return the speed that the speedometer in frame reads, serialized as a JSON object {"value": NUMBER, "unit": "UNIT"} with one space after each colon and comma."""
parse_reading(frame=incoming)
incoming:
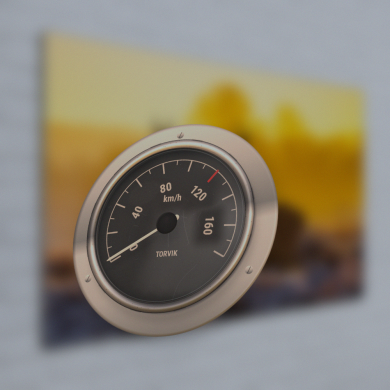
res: {"value": 0, "unit": "km/h"}
